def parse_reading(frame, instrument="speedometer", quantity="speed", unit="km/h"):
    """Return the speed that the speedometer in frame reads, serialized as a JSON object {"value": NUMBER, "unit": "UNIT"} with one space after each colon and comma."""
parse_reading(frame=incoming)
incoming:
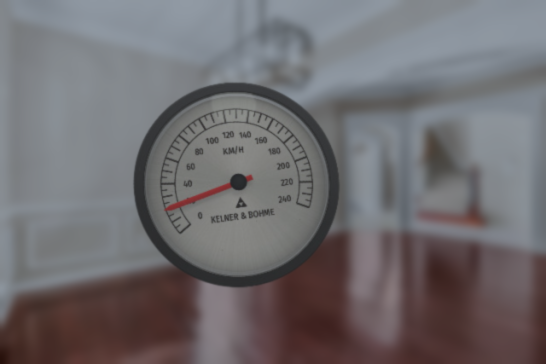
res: {"value": 20, "unit": "km/h"}
